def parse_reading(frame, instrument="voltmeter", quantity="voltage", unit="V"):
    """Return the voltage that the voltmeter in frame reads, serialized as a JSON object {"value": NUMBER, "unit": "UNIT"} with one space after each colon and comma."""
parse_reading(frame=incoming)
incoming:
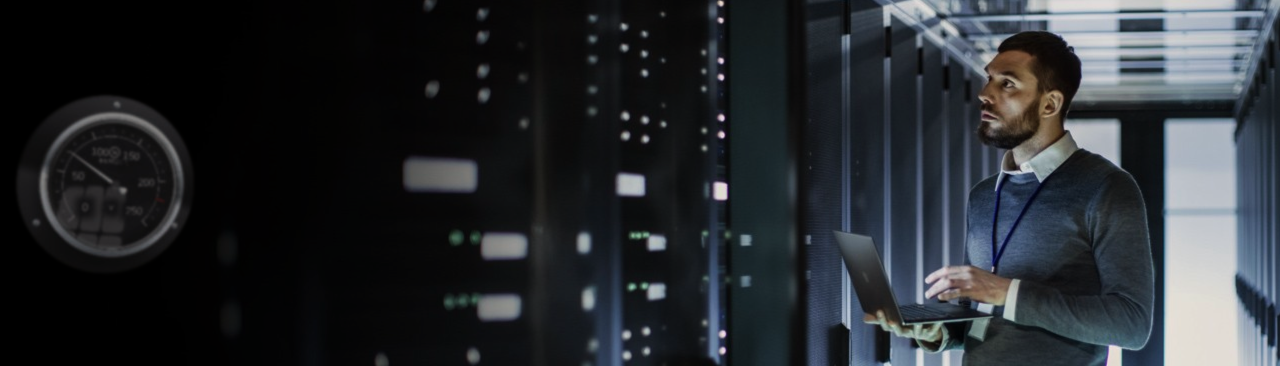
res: {"value": 70, "unit": "V"}
